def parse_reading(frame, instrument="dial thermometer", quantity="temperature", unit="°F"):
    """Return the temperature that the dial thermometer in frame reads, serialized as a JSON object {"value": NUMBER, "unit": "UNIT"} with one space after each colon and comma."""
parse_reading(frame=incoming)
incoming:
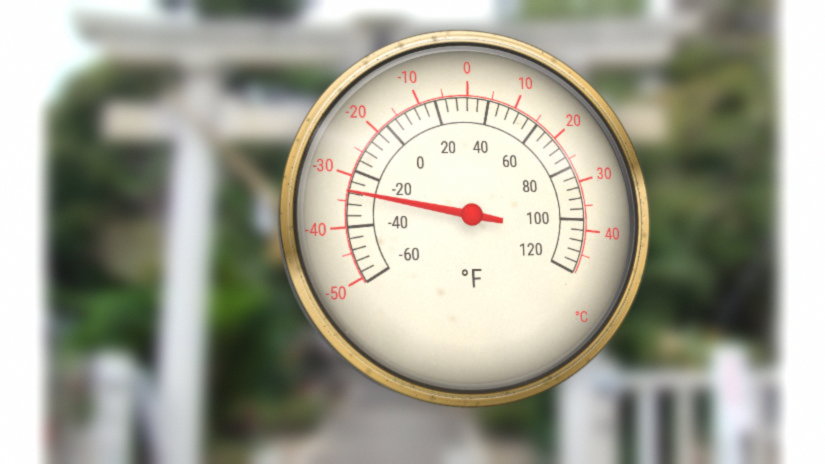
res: {"value": -28, "unit": "°F"}
